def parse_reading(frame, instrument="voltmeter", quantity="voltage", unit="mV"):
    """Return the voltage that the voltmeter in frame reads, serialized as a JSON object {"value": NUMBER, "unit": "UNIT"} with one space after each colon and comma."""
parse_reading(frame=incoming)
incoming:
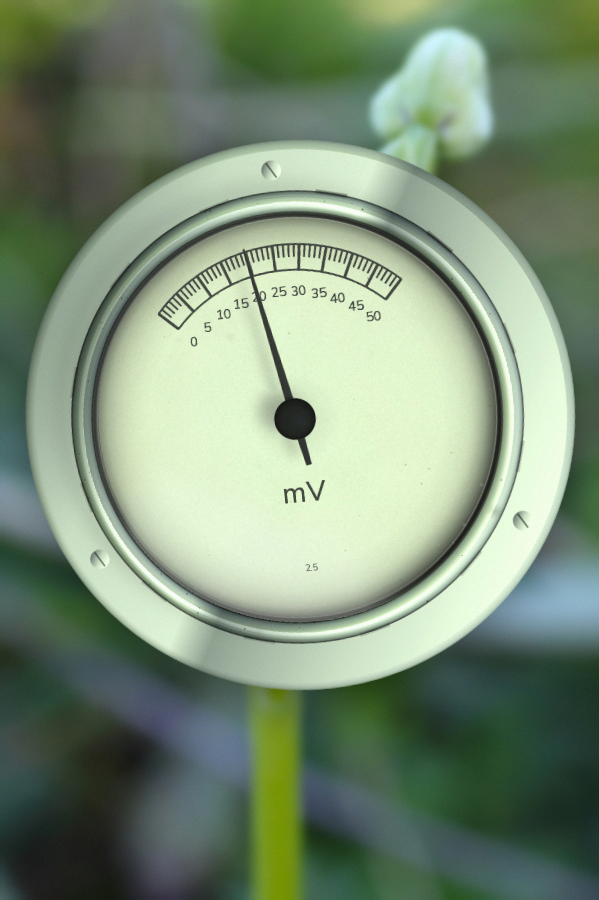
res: {"value": 20, "unit": "mV"}
